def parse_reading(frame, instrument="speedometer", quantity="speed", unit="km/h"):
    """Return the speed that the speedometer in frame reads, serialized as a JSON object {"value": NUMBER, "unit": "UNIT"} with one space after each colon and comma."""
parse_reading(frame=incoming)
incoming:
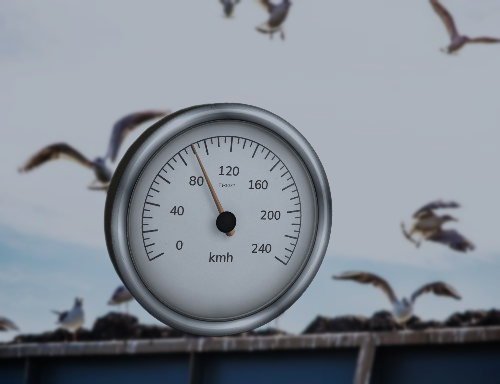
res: {"value": 90, "unit": "km/h"}
